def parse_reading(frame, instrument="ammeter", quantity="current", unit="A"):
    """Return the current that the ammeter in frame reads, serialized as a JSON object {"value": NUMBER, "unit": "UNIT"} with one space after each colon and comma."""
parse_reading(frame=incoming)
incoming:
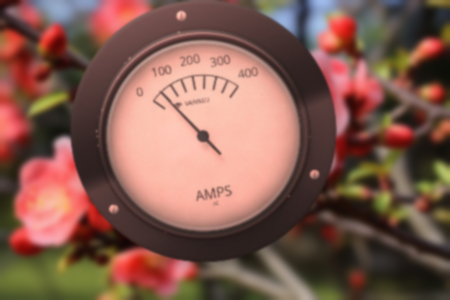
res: {"value": 50, "unit": "A"}
